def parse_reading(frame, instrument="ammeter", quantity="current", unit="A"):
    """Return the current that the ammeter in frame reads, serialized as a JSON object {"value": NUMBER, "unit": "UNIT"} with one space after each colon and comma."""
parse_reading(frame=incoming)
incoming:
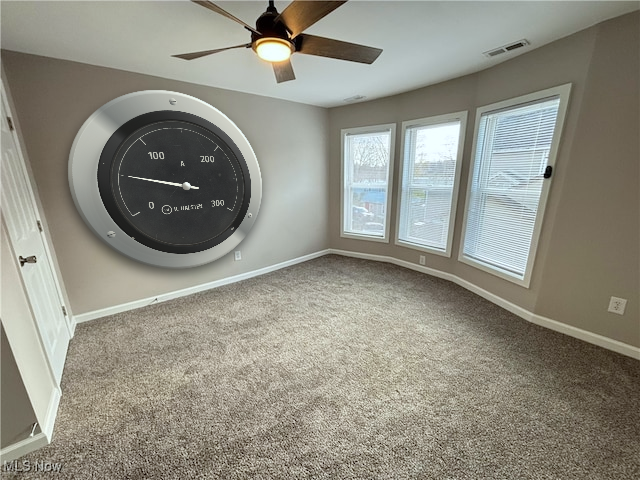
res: {"value": 50, "unit": "A"}
